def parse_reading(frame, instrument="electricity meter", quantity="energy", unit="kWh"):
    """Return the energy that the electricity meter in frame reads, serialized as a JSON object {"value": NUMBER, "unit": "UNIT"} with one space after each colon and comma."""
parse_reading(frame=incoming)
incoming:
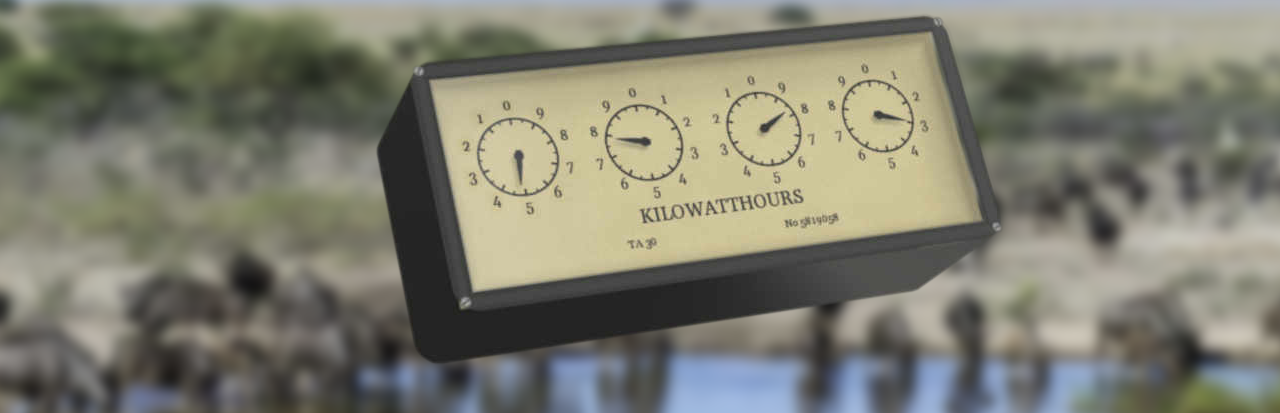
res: {"value": 4783, "unit": "kWh"}
